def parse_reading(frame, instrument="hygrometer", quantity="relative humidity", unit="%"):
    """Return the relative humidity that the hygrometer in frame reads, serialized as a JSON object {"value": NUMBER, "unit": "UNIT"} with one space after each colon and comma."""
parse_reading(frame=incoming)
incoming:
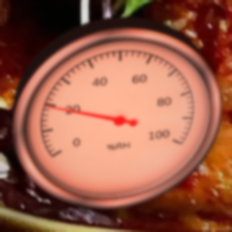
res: {"value": 20, "unit": "%"}
